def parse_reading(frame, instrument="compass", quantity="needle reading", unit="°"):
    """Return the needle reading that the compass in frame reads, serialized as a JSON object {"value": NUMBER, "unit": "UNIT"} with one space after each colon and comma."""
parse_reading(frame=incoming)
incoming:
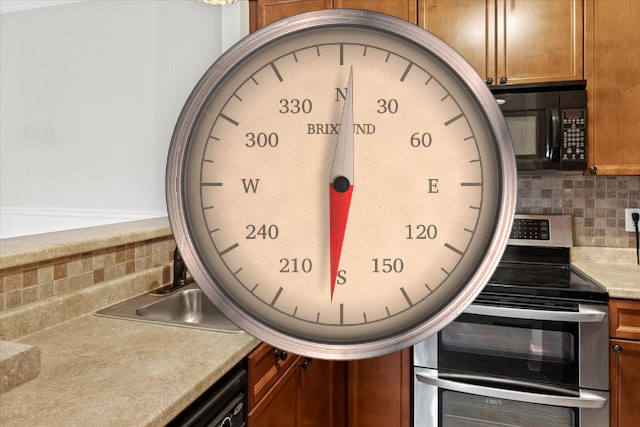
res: {"value": 185, "unit": "°"}
